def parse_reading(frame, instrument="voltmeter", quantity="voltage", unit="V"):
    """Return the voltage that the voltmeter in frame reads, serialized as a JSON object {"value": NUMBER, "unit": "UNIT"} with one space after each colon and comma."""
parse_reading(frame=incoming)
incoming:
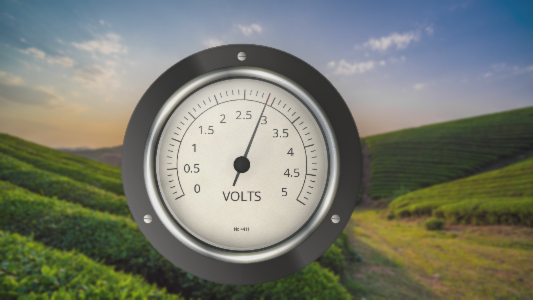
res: {"value": 2.9, "unit": "V"}
